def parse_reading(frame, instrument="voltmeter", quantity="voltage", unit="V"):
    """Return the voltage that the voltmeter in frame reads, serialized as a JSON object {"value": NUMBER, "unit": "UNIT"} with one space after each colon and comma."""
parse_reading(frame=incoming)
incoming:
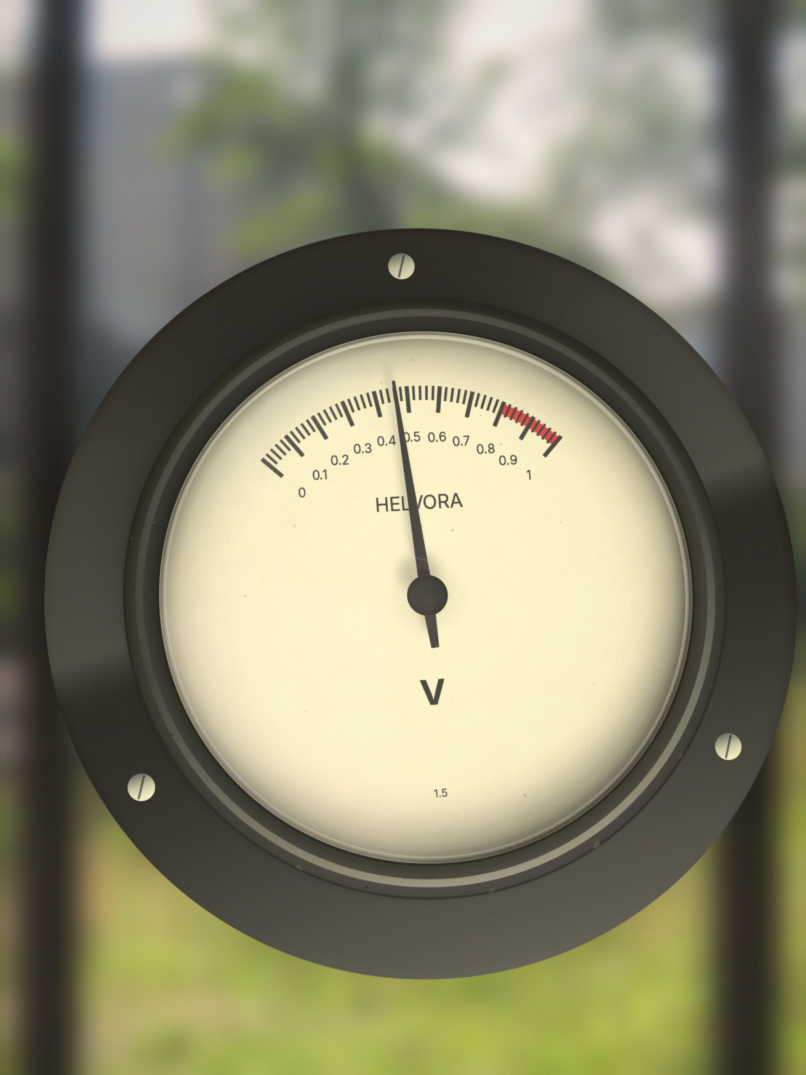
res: {"value": 0.46, "unit": "V"}
